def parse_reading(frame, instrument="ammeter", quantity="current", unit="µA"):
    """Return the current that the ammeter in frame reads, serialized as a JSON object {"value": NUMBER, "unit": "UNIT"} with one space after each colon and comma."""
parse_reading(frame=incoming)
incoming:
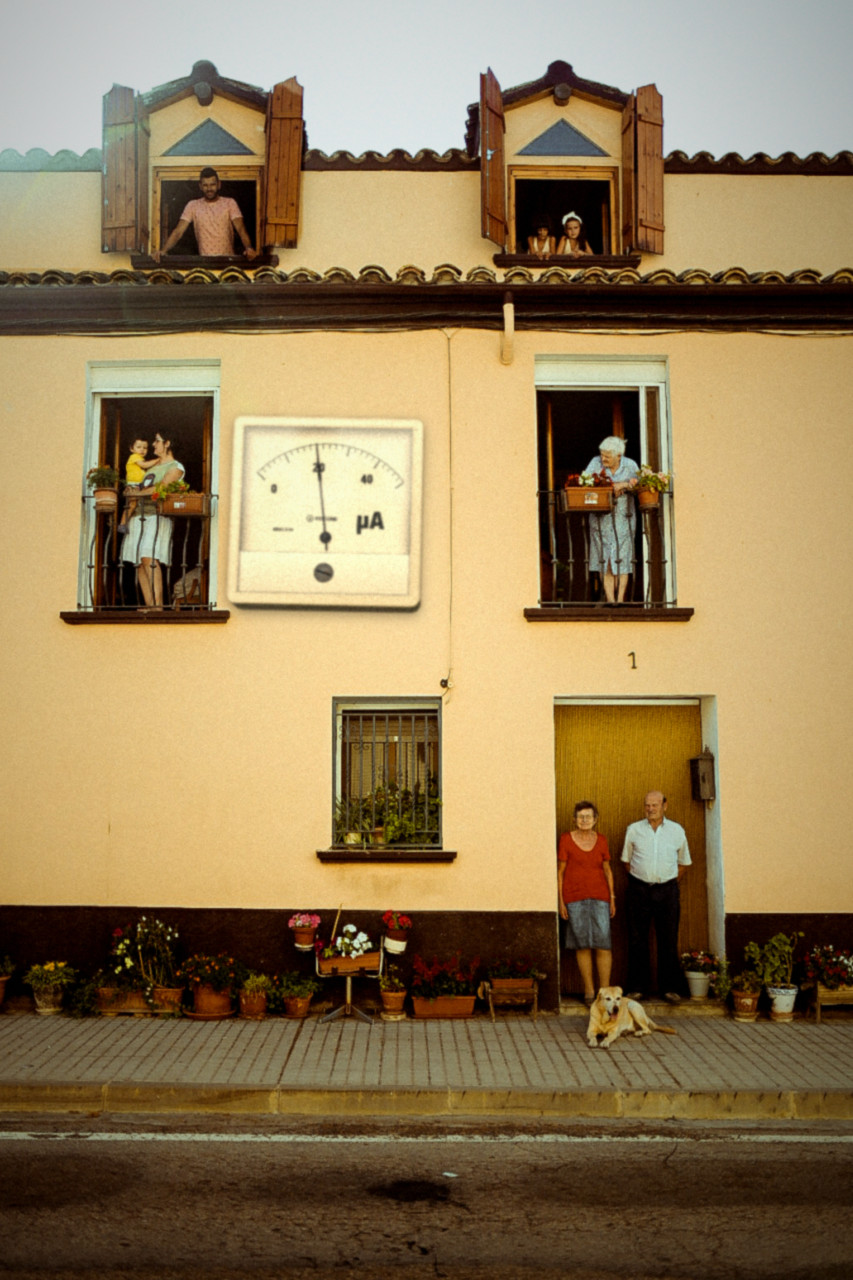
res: {"value": 20, "unit": "µA"}
